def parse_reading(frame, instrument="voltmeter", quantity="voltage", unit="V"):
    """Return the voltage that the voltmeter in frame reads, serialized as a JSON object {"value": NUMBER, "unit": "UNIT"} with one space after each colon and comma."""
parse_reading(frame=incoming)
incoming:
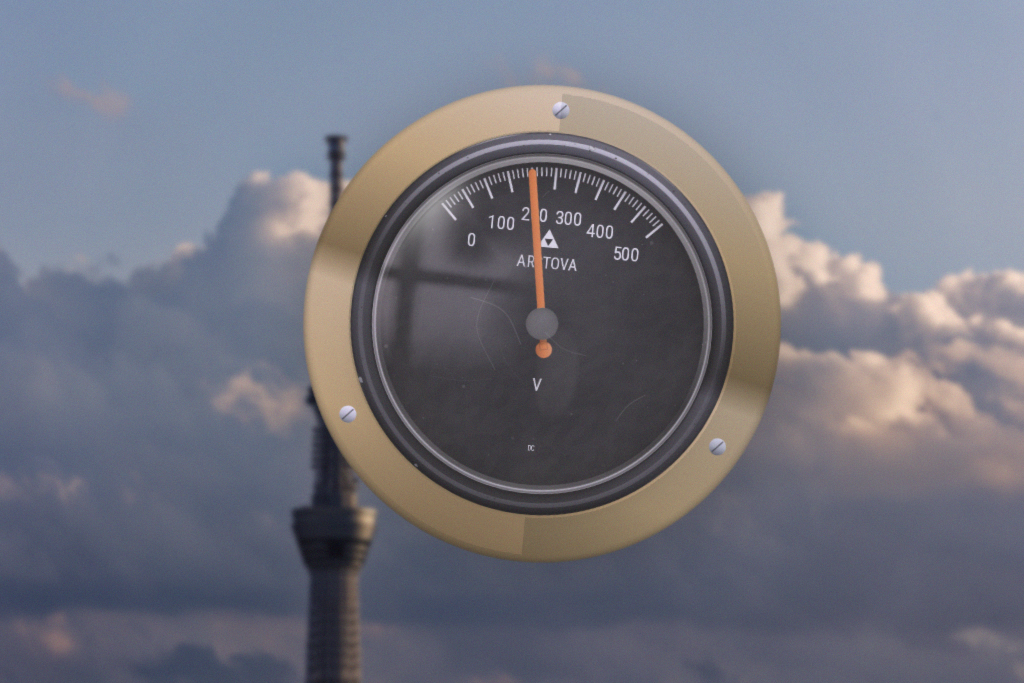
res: {"value": 200, "unit": "V"}
